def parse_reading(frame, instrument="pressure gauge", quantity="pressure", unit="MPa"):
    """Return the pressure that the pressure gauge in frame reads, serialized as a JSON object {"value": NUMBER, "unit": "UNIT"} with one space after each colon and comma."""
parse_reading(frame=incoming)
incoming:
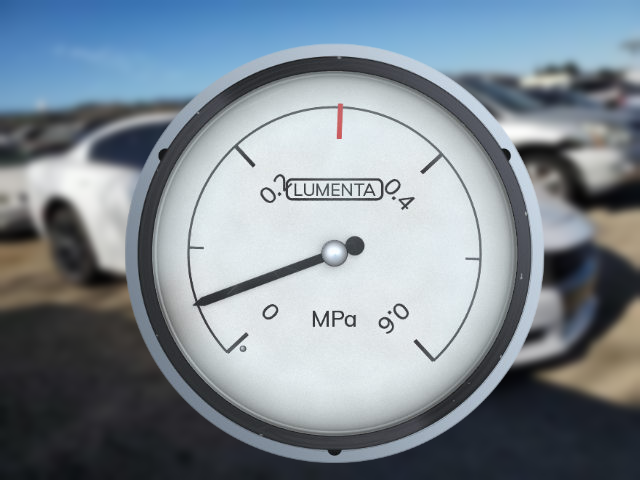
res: {"value": 0.05, "unit": "MPa"}
